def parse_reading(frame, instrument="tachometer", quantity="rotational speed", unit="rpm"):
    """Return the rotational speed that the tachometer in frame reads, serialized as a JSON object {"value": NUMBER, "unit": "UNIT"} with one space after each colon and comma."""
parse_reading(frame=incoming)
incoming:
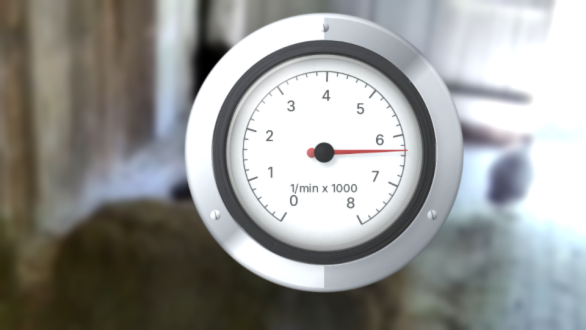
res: {"value": 6300, "unit": "rpm"}
